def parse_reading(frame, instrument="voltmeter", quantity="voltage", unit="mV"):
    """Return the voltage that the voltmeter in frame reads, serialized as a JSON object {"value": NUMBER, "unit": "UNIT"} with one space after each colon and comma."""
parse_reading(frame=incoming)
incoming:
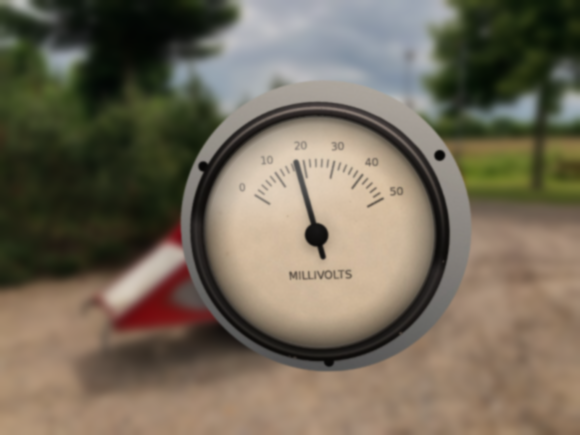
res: {"value": 18, "unit": "mV"}
